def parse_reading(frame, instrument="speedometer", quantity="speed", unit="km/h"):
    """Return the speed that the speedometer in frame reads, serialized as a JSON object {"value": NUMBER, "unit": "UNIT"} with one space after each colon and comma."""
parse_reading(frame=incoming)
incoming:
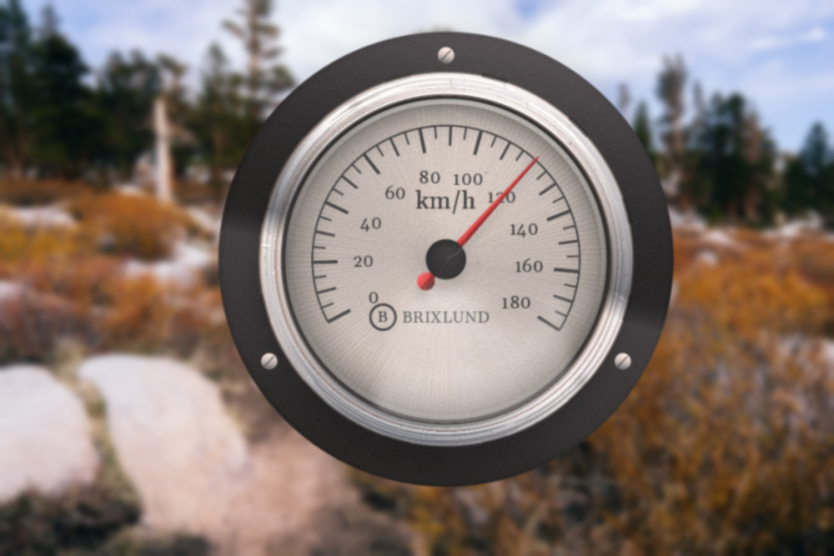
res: {"value": 120, "unit": "km/h"}
